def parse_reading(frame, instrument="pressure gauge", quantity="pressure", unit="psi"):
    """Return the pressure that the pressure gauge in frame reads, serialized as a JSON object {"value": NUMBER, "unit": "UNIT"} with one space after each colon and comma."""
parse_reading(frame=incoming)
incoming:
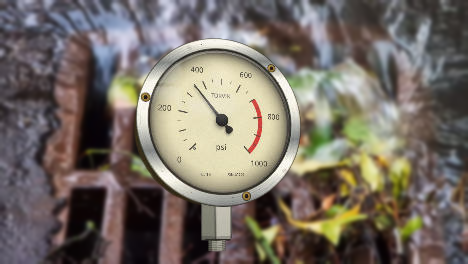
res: {"value": 350, "unit": "psi"}
